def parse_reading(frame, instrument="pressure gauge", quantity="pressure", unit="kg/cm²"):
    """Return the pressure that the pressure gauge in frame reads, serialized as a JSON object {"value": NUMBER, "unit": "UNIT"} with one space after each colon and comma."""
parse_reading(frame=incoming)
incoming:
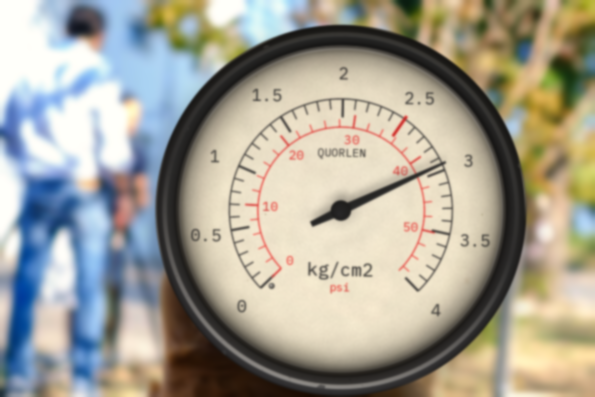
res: {"value": 2.95, "unit": "kg/cm²"}
